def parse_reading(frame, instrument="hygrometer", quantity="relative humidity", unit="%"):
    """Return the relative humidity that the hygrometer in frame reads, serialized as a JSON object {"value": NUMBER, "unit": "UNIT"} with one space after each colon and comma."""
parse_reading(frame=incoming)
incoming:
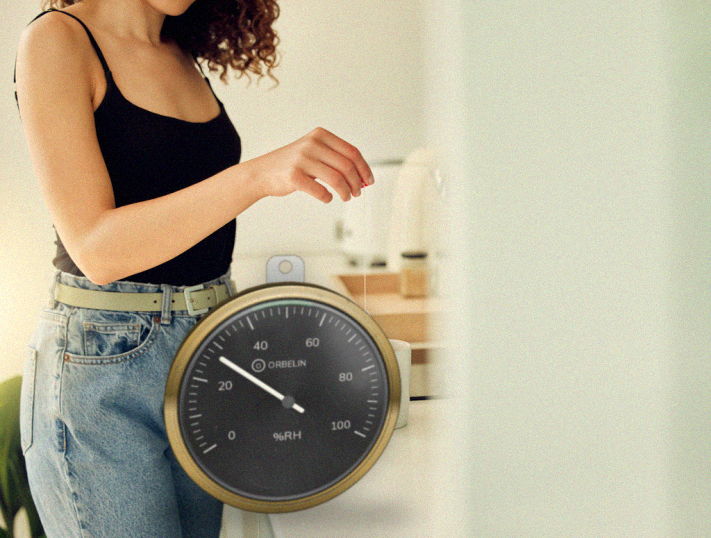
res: {"value": 28, "unit": "%"}
